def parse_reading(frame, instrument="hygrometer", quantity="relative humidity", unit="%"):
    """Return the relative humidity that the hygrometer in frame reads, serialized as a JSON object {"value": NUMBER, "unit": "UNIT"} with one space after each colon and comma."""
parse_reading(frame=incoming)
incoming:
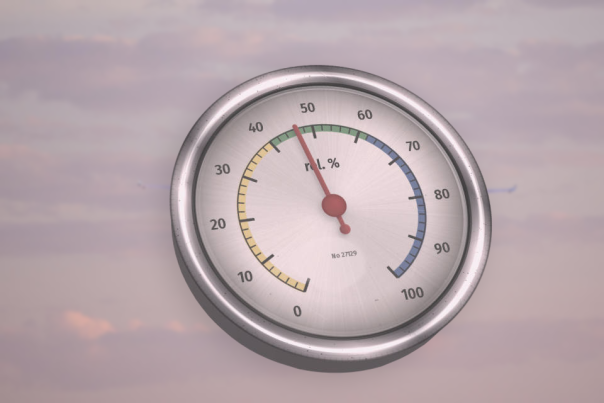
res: {"value": 46, "unit": "%"}
